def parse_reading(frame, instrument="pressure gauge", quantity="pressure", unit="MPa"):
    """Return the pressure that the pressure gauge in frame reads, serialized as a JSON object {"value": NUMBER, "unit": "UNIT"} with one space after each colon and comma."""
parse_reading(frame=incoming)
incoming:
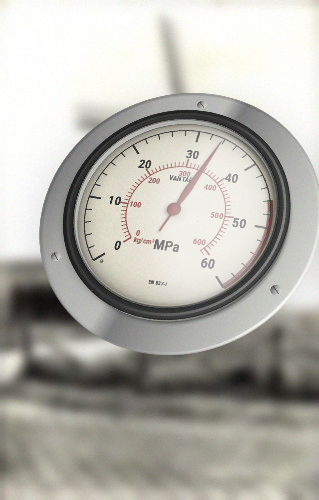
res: {"value": 34, "unit": "MPa"}
